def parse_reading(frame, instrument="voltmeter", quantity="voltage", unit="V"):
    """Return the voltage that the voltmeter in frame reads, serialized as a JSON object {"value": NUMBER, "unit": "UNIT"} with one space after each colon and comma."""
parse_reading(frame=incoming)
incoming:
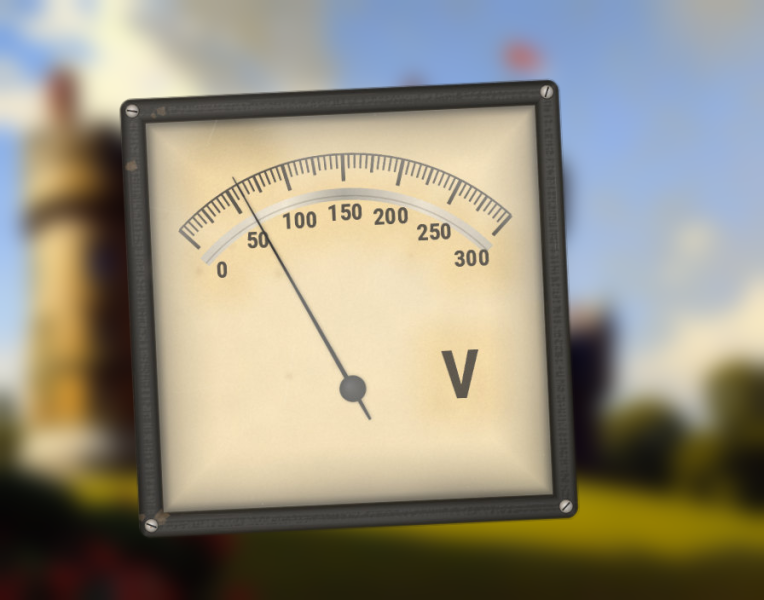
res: {"value": 60, "unit": "V"}
